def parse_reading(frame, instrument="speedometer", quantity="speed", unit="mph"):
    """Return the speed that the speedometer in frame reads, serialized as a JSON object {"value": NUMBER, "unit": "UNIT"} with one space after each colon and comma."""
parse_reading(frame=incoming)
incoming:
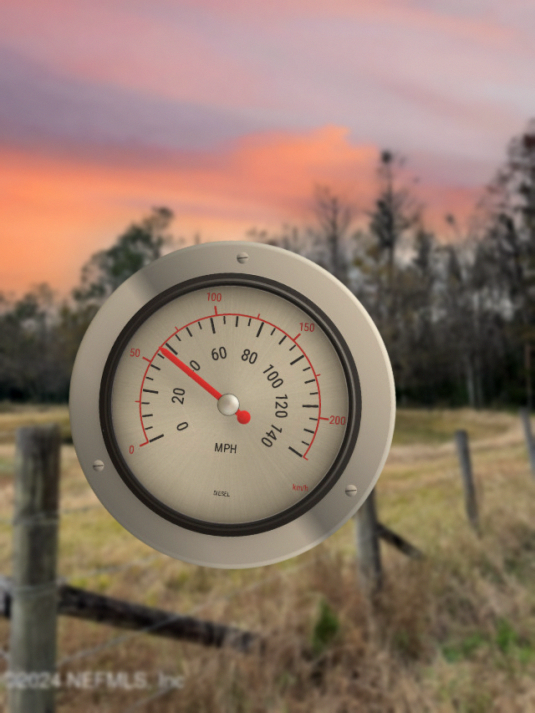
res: {"value": 37.5, "unit": "mph"}
